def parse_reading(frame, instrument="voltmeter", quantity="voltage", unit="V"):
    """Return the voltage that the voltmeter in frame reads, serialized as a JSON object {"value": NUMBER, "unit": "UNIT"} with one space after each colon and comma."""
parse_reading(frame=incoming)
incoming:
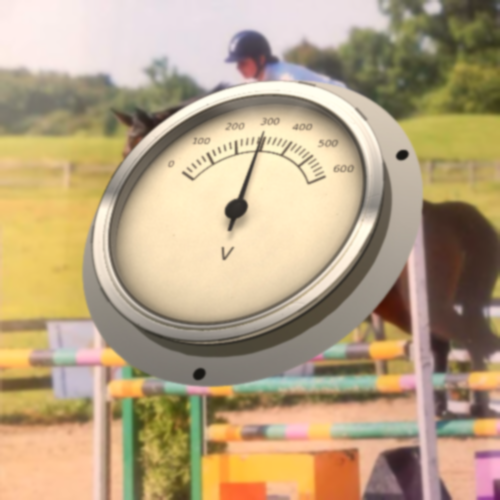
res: {"value": 300, "unit": "V"}
